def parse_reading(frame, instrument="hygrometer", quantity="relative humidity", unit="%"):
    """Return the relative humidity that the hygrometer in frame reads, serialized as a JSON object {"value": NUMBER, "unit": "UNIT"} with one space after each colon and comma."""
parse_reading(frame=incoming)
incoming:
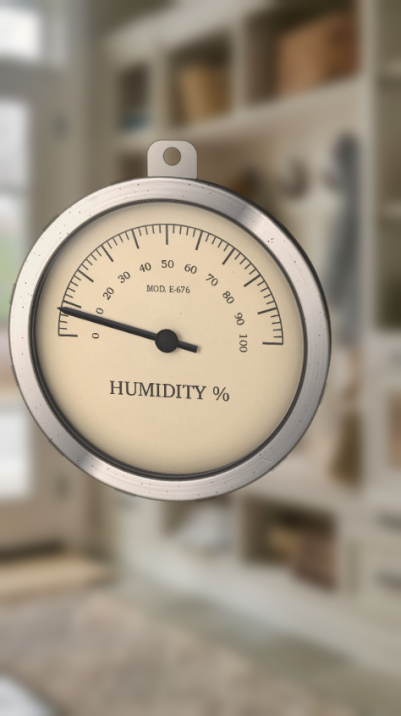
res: {"value": 8, "unit": "%"}
